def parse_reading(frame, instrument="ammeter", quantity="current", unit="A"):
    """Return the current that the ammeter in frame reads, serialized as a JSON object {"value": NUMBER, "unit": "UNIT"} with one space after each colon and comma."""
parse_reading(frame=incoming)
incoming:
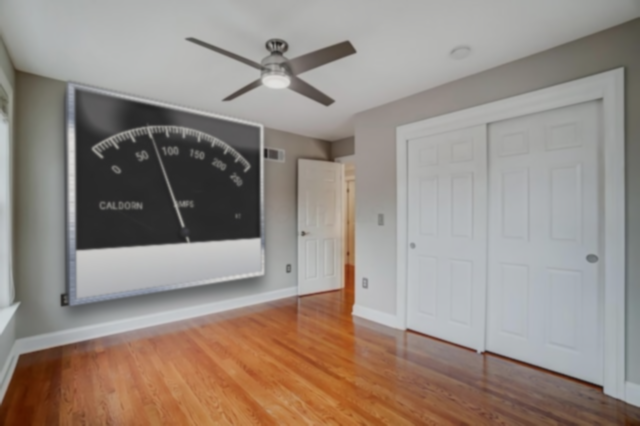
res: {"value": 75, "unit": "A"}
